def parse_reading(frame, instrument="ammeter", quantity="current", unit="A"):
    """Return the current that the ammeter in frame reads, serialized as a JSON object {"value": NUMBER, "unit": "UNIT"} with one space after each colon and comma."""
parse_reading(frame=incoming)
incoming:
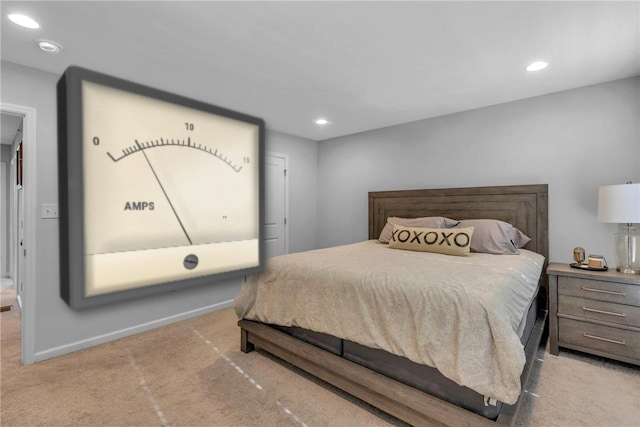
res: {"value": 5, "unit": "A"}
